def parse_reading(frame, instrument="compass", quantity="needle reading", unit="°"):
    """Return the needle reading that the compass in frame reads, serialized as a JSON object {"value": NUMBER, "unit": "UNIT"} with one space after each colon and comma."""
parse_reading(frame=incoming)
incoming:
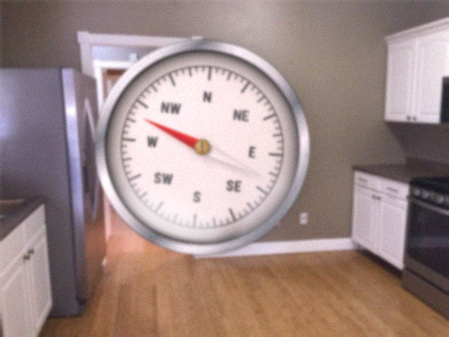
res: {"value": 290, "unit": "°"}
